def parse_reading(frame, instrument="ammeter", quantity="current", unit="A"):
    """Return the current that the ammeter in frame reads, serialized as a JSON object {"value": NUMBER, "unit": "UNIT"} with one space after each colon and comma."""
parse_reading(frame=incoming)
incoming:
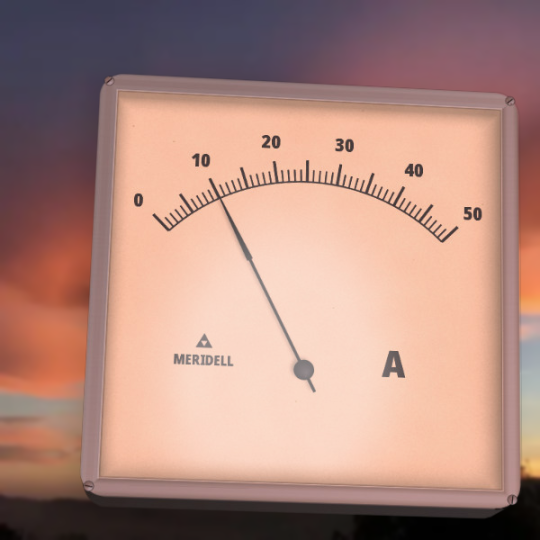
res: {"value": 10, "unit": "A"}
